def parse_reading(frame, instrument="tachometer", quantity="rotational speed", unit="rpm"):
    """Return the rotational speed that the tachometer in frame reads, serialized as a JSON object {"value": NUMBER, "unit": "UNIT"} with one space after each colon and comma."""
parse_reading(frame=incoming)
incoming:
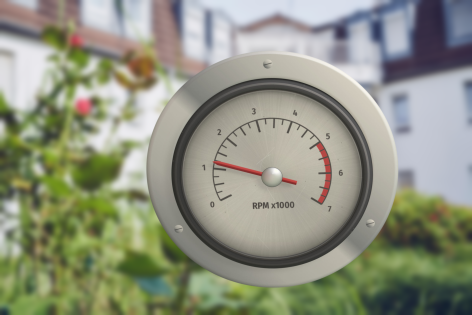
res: {"value": 1250, "unit": "rpm"}
